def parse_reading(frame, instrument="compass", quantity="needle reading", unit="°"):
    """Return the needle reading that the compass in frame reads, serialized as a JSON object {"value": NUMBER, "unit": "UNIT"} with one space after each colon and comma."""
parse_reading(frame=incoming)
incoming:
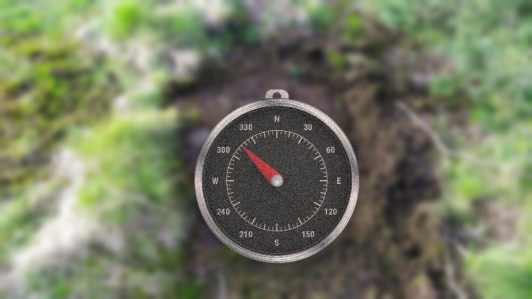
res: {"value": 315, "unit": "°"}
